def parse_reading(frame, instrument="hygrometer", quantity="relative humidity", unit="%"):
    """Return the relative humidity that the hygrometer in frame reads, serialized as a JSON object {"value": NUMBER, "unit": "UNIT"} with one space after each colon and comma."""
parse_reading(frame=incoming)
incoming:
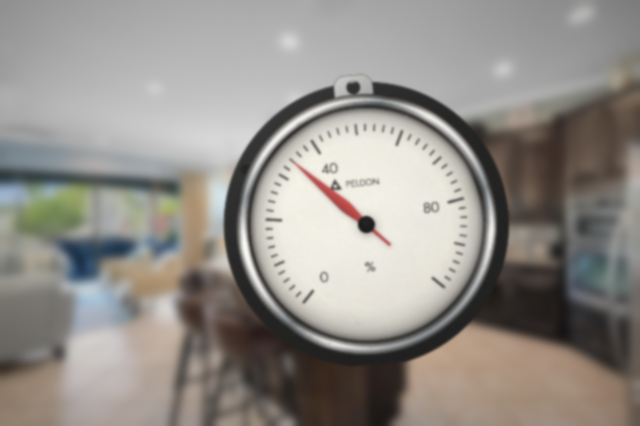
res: {"value": 34, "unit": "%"}
